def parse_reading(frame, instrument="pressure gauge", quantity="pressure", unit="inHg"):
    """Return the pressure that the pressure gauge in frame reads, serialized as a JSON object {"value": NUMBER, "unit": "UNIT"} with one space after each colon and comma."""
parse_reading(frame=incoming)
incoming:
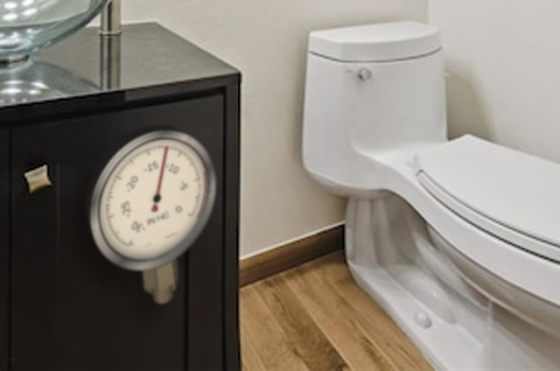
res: {"value": -12.5, "unit": "inHg"}
